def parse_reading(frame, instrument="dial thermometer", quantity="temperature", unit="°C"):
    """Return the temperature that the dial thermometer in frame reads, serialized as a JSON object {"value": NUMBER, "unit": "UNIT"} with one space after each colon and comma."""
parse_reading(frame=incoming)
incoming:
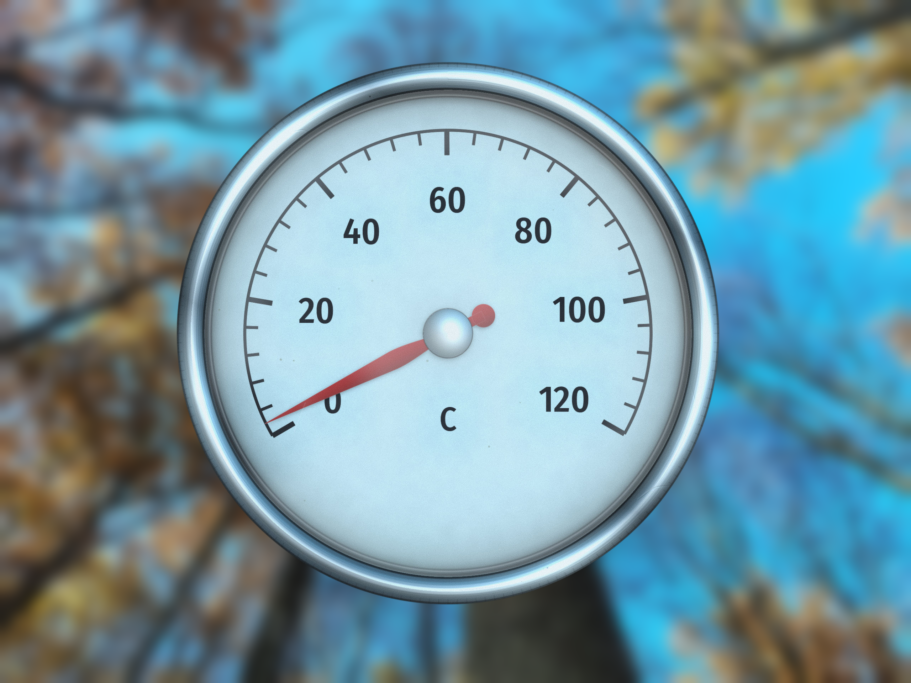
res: {"value": 2, "unit": "°C"}
